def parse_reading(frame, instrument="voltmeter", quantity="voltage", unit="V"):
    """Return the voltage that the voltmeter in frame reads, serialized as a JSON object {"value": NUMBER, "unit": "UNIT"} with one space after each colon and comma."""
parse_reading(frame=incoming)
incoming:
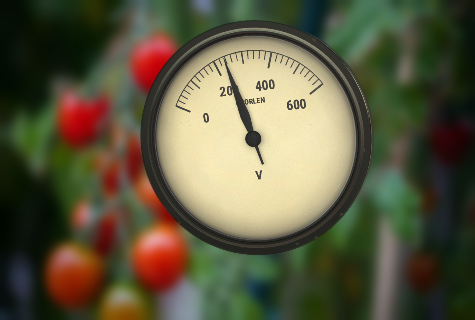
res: {"value": 240, "unit": "V"}
